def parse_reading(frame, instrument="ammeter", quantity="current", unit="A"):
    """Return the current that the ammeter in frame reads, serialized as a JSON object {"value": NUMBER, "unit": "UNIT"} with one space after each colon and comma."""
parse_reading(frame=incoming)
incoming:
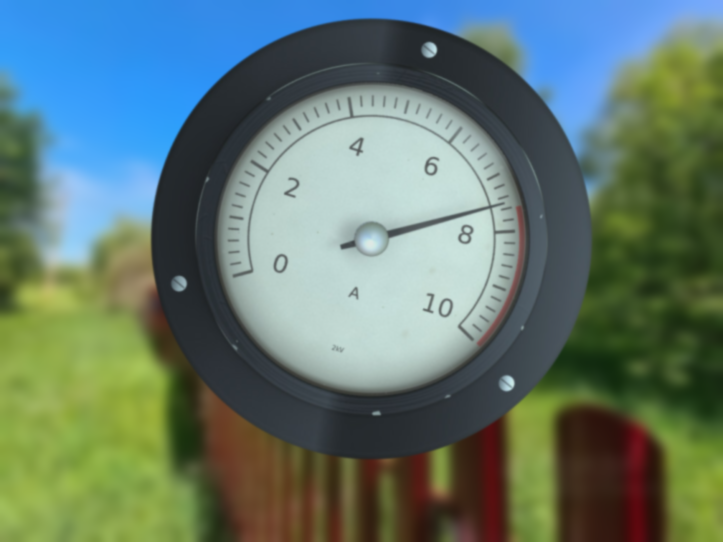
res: {"value": 7.5, "unit": "A"}
